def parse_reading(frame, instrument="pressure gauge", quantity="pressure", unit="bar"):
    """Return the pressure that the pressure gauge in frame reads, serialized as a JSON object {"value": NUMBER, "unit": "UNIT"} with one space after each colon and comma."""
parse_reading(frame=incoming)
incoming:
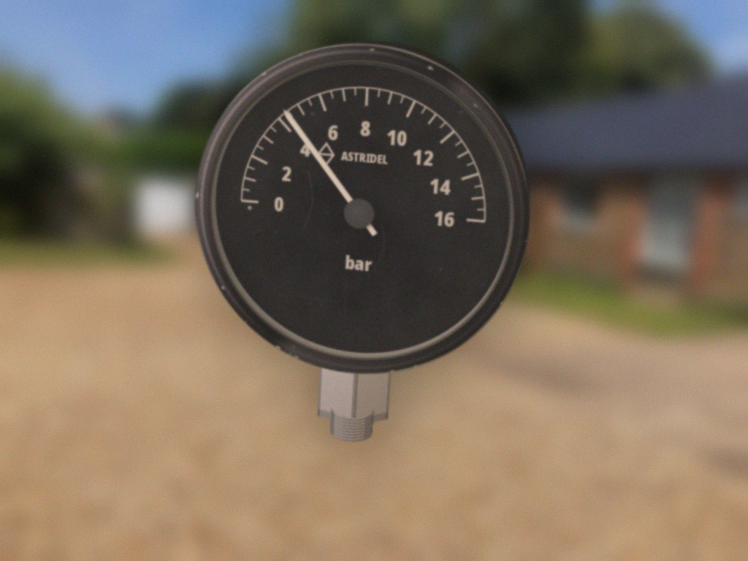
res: {"value": 4.5, "unit": "bar"}
